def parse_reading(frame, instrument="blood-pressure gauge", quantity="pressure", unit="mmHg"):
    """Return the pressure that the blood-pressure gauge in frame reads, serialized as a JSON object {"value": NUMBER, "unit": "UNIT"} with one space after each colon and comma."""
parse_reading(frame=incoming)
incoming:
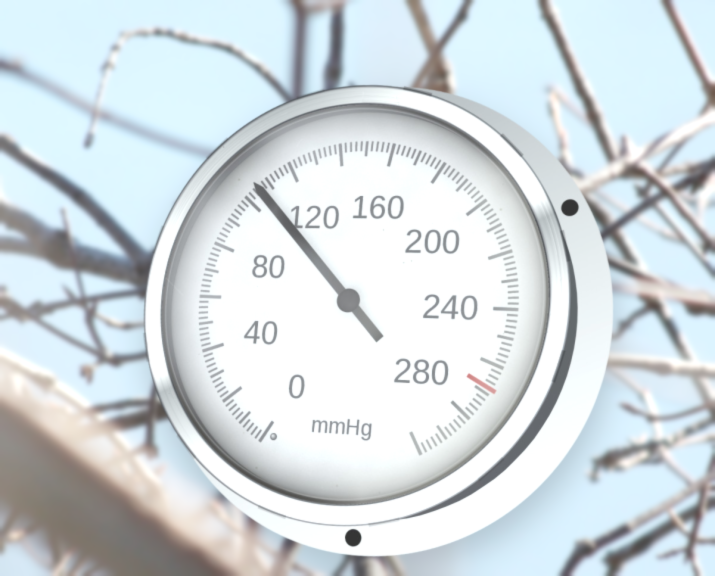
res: {"value": 106, "unit": "mmHg"}
